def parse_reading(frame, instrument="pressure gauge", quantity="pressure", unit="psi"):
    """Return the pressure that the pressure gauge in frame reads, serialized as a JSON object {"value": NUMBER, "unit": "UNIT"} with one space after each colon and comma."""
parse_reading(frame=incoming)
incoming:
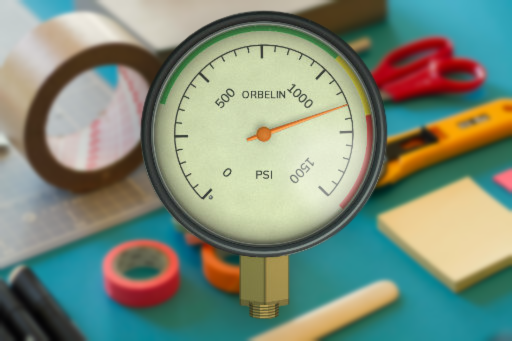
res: {"value": 1150, "unit": "psi"}
